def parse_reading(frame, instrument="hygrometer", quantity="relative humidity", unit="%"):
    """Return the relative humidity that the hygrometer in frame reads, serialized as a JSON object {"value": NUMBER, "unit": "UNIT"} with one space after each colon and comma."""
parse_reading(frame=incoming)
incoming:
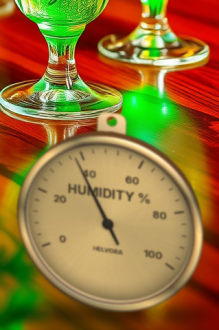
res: {"value": 38, "unit": "%"}
